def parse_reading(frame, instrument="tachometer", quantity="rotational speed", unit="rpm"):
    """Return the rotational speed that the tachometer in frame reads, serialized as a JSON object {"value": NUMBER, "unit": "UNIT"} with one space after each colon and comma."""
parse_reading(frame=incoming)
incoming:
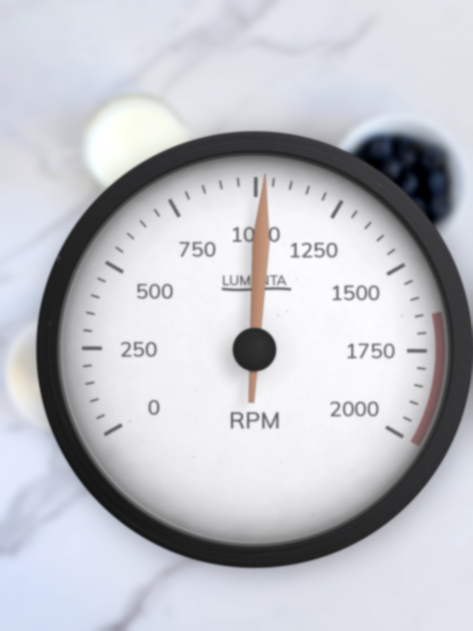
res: {"value": 1025, "unit": "rpm"}
